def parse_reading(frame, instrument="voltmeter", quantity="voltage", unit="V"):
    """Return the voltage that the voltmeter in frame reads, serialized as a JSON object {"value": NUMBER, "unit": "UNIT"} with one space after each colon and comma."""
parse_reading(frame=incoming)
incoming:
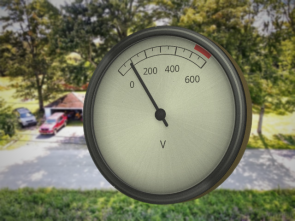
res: {"value": 100, "unit": "V"}
